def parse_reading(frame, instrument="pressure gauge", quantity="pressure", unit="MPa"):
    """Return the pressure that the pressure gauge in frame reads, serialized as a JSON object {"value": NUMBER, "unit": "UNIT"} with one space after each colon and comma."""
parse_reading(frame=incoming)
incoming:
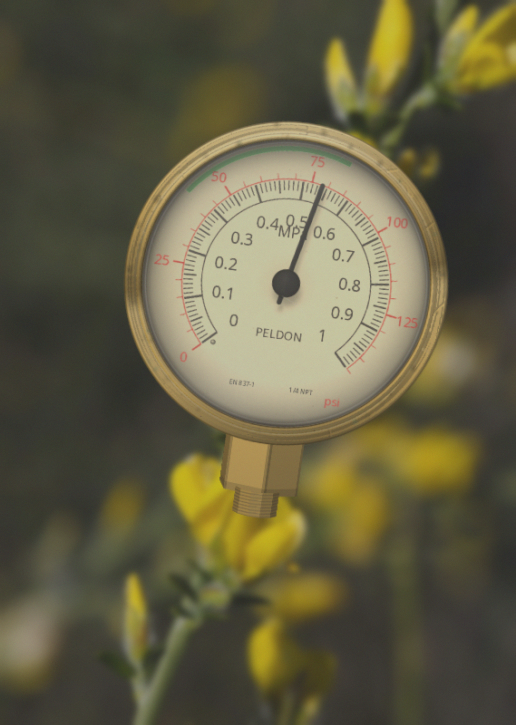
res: {"value": 0.54, "unit": "MPa"}
